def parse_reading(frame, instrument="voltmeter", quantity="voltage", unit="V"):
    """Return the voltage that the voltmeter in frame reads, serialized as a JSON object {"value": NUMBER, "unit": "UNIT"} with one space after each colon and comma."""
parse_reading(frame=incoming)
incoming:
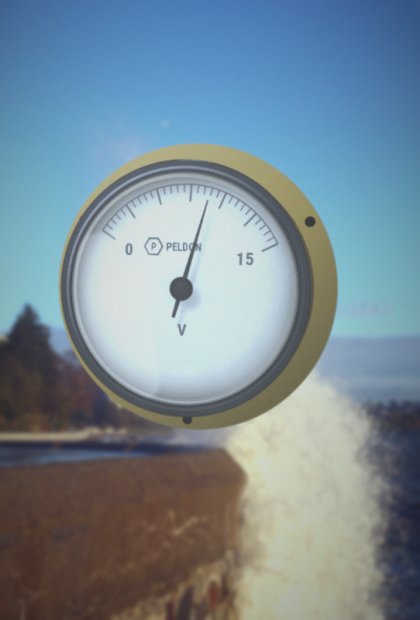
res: {"value": 9, "unit": "V"}
